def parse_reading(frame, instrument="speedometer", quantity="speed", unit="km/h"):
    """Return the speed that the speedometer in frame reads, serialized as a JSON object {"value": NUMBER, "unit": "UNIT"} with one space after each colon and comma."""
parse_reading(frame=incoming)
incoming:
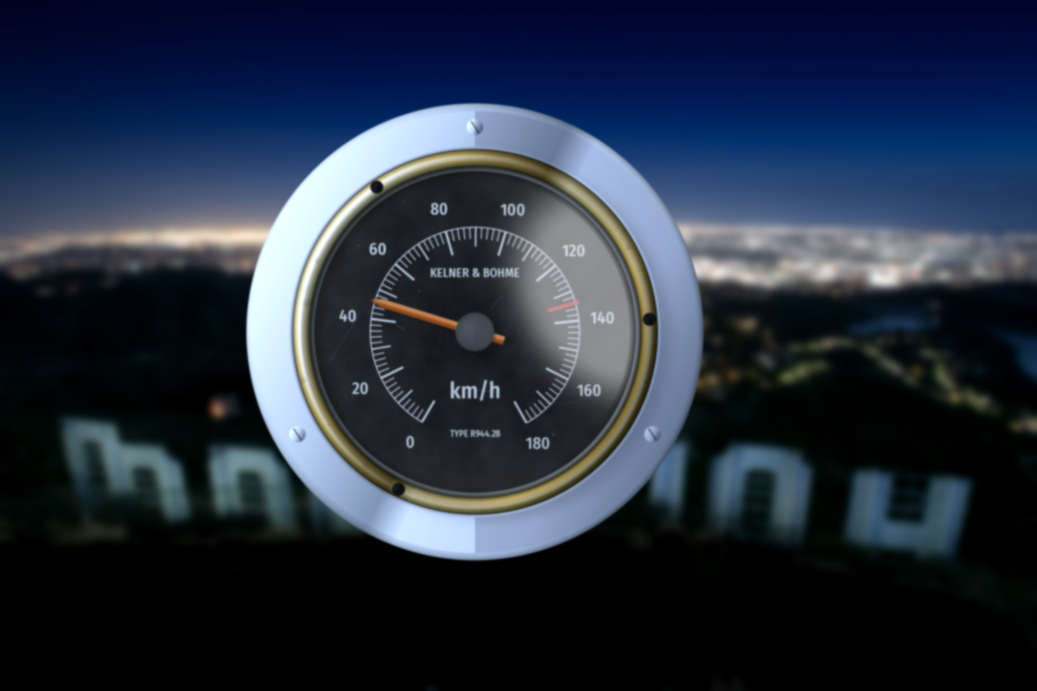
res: {"value": 46, "unit": "km/h"}
